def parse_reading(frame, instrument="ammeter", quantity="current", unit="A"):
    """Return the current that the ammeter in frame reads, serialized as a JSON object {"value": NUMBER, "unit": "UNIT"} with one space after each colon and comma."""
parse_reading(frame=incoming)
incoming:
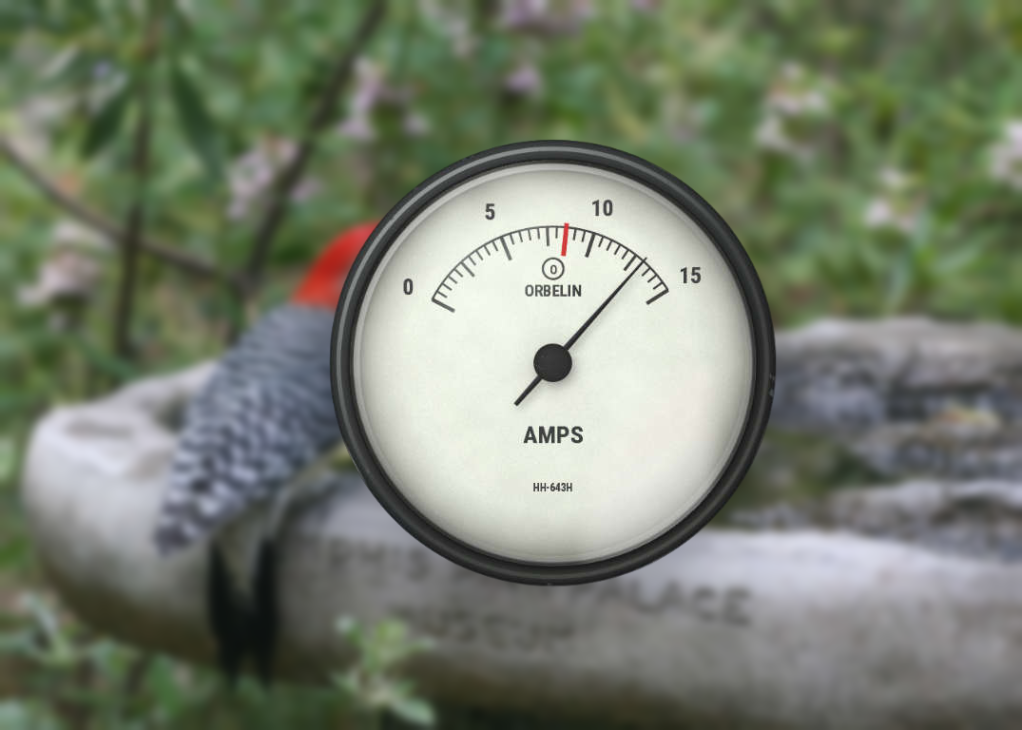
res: {"value": 13, "unit": "A"}
